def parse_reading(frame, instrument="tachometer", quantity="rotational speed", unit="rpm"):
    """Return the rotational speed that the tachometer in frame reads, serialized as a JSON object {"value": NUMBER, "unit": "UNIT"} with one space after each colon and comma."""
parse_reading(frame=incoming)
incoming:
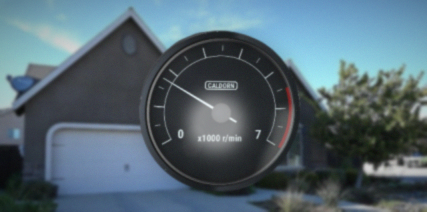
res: {"value": 1750, "unit": "rpm"}
